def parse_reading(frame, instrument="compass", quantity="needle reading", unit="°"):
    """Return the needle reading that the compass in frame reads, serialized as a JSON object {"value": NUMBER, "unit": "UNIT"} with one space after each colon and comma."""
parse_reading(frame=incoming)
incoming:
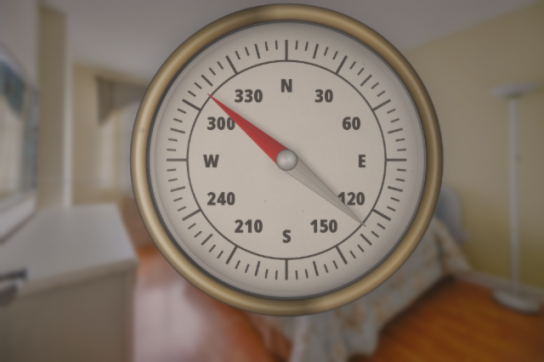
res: {"value": 310, "unit": "°"}
